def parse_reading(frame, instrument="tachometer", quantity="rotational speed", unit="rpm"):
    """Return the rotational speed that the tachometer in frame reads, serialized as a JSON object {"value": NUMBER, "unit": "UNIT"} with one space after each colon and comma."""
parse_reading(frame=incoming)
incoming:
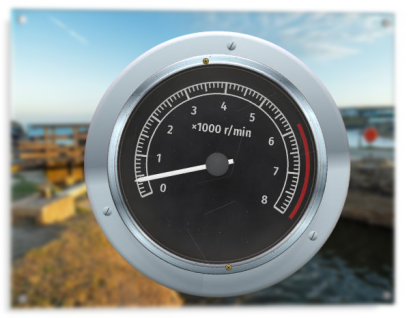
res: {"value": 400, "unit": "rpm"}
